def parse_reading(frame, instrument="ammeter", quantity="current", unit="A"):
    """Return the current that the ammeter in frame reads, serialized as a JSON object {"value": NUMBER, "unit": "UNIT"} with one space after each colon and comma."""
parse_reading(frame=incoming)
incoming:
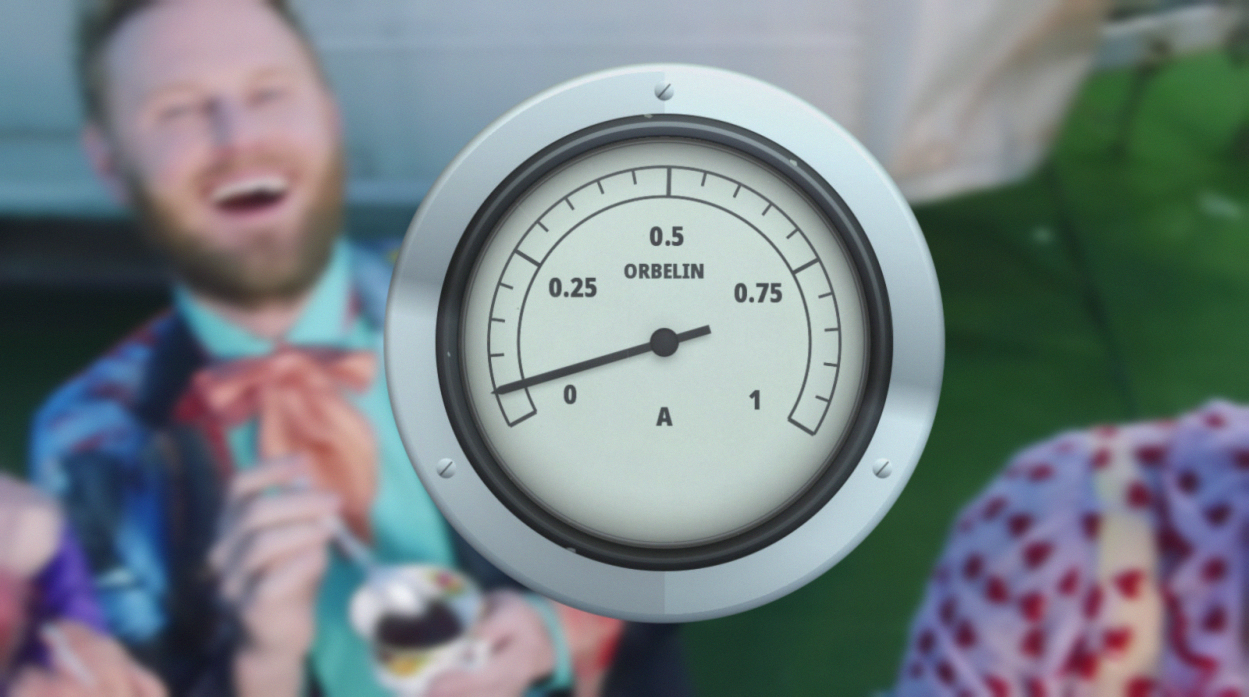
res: {"value": 0.05, "unit": "A"}
